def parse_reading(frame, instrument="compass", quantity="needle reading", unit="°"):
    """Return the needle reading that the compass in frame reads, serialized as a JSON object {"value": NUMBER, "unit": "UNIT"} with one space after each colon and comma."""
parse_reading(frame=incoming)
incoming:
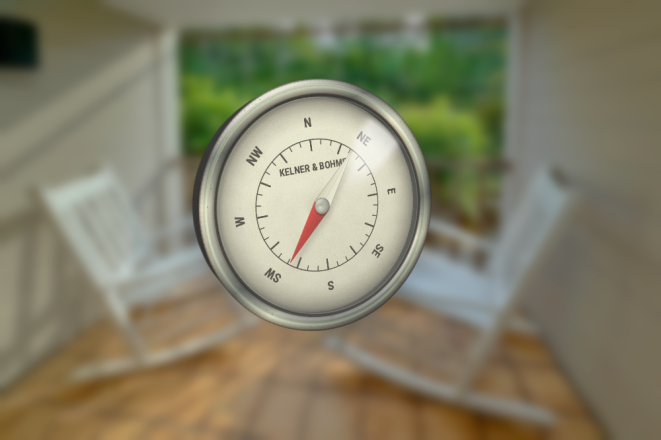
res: {"value": 220, "unit": "°"}
